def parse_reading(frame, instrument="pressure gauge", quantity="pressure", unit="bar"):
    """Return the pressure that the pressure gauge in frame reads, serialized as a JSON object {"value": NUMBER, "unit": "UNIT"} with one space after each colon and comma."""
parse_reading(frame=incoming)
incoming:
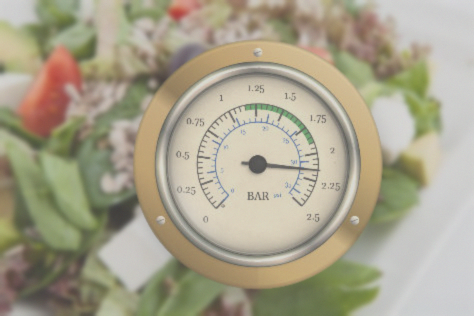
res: {"value": 2.15, "unit": "bar"}
